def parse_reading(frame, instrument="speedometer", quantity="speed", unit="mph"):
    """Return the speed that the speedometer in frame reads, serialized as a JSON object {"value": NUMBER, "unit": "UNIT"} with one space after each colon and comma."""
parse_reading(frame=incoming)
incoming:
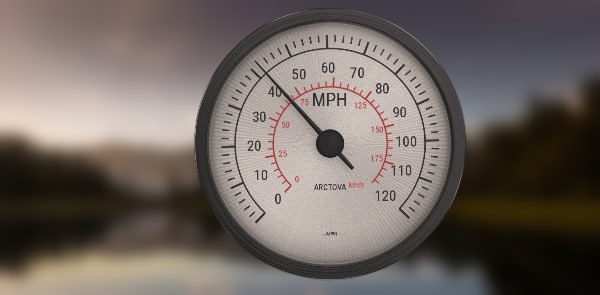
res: {"value": 42, "unit": "mph"}
